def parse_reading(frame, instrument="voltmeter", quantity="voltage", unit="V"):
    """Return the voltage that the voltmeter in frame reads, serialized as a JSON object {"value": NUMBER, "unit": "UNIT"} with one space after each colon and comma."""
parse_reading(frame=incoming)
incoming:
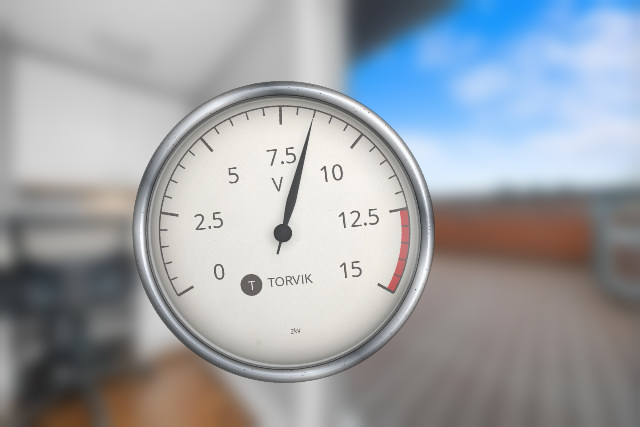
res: {"value": 8.5, "unit": "V"}
